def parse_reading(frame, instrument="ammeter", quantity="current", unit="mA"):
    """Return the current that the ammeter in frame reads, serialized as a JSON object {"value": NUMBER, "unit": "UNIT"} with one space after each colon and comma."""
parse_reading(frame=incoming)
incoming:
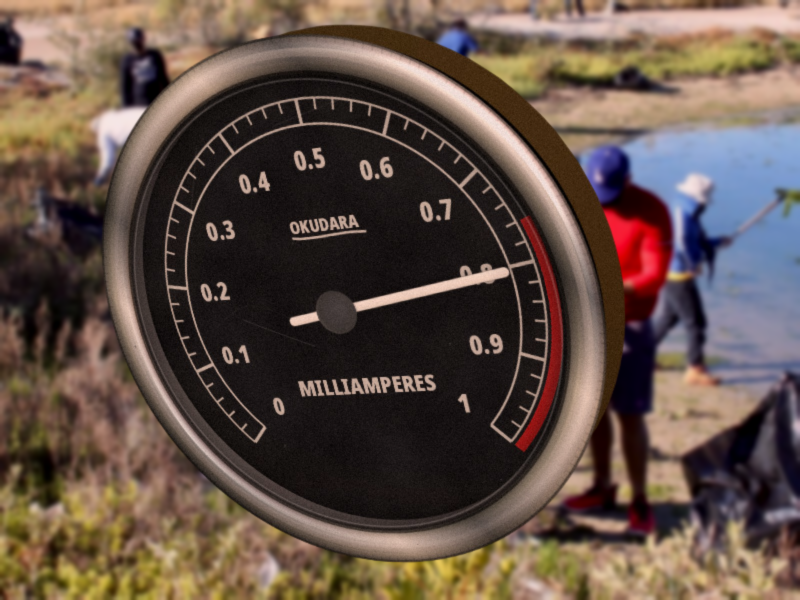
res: {"value": 0.8, "unit": "mA"}
